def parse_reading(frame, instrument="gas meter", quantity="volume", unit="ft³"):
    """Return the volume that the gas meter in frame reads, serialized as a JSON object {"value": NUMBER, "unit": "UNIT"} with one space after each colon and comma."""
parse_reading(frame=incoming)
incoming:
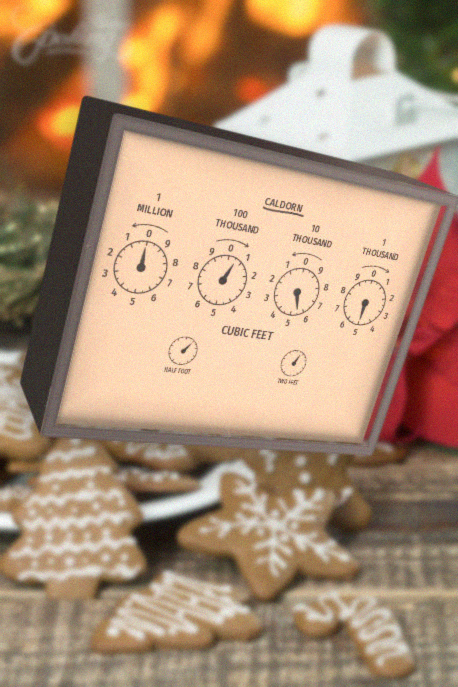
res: {"value": 5500, "unit": "ft³"}
